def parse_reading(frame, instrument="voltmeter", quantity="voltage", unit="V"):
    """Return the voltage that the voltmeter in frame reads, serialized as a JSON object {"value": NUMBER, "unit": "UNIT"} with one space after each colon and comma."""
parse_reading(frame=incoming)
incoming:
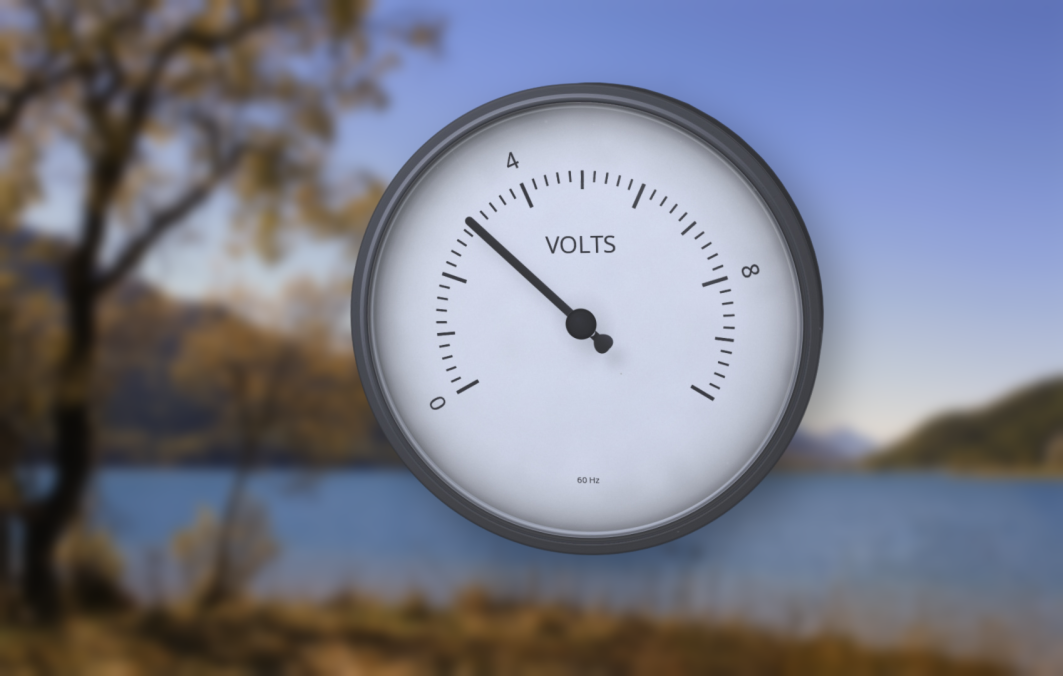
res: {"value": 3, "unit": "V"}
